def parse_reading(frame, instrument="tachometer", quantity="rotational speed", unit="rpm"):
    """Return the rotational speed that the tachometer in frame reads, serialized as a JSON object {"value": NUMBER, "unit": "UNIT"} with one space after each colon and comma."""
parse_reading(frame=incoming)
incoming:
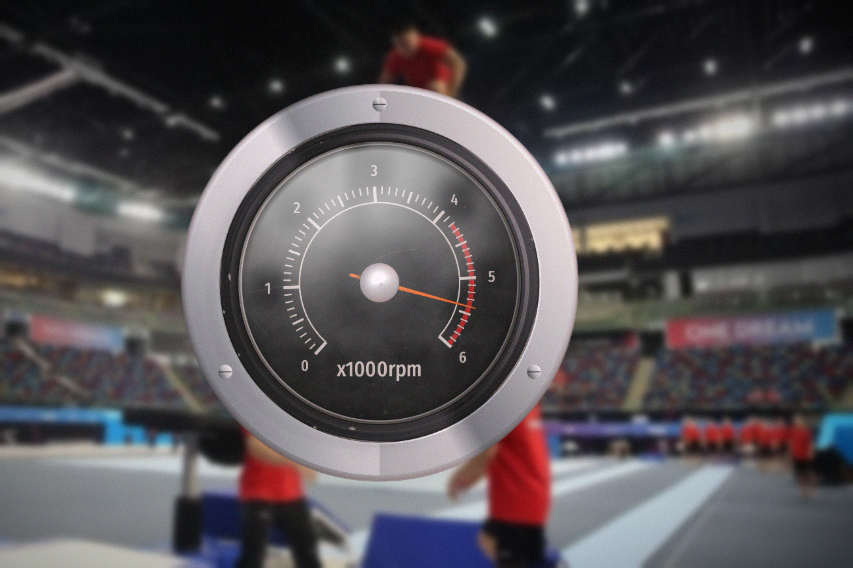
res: {"value": 5400, "unit": "rpm"}
